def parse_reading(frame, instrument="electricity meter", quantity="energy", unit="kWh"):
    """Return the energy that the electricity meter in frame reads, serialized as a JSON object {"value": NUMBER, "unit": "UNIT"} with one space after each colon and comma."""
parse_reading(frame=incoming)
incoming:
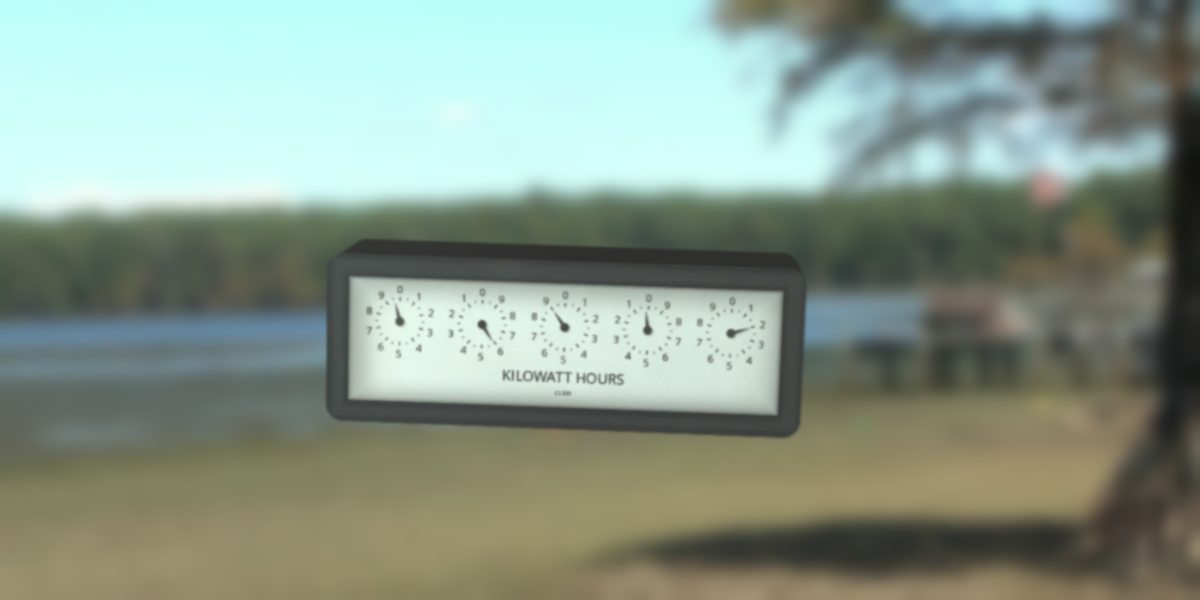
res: {"value": 95902, "unit": "kWh"}
